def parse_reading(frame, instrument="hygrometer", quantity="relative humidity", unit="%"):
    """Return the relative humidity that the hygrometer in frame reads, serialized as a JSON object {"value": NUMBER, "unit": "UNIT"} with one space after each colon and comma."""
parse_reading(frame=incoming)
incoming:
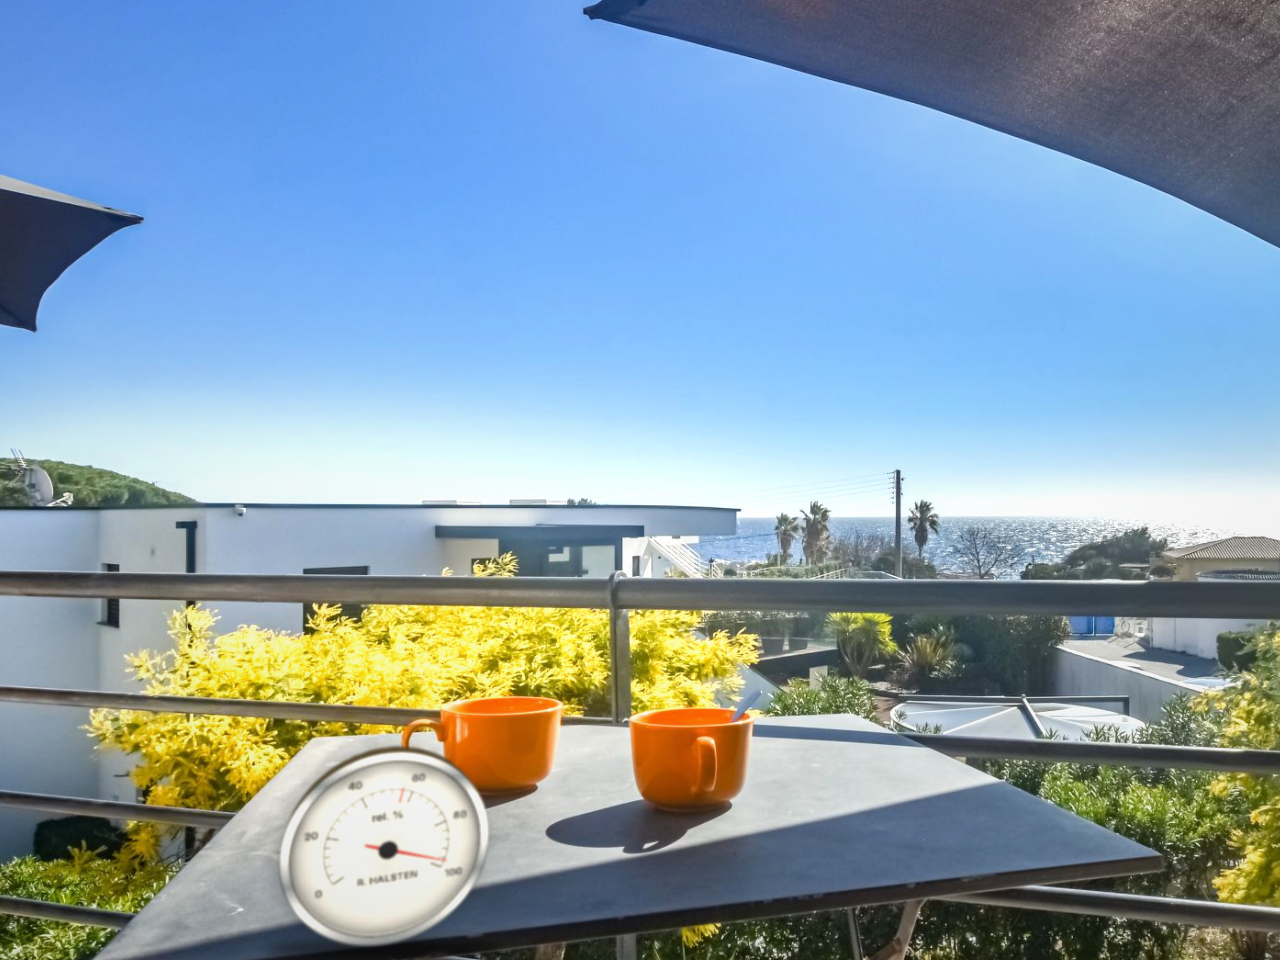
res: {"value": 96, "unit": "%"}
